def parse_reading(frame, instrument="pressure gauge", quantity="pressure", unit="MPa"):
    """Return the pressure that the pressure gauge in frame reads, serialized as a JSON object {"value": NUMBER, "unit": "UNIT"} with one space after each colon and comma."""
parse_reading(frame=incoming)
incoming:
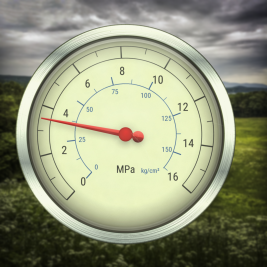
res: {"value": 3.5, "unit": "MPa"}
